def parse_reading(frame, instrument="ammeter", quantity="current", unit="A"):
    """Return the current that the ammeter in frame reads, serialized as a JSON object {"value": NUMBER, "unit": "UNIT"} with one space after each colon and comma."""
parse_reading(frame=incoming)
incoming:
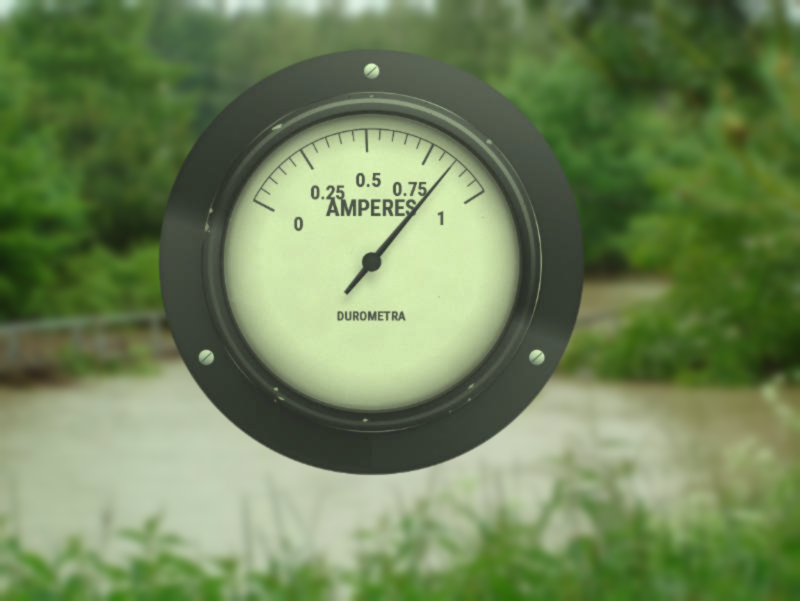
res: {"value": 0.85, "unit": "A"}
